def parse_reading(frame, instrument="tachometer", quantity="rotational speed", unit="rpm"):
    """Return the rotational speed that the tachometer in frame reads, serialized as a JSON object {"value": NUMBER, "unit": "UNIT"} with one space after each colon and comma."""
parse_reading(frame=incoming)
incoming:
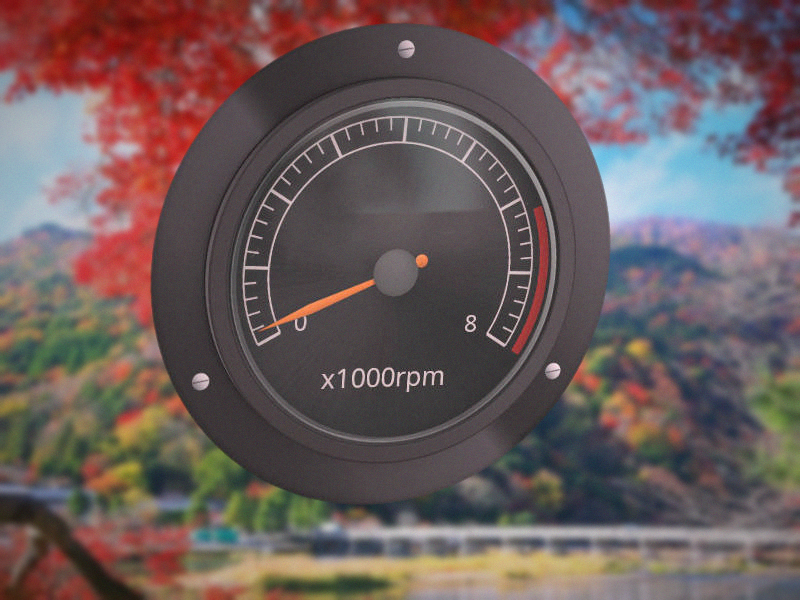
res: {"value": 200, "unit": "rpm"}
